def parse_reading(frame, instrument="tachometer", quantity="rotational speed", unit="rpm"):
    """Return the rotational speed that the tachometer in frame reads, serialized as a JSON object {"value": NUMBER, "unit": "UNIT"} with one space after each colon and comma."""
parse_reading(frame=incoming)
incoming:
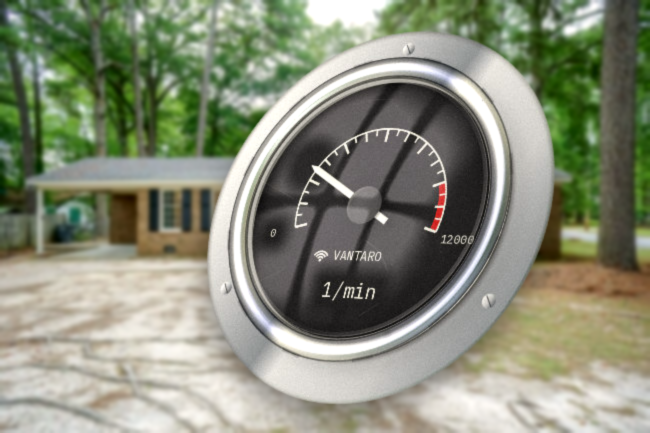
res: {"value": 2500, "unit": "rpm"}
